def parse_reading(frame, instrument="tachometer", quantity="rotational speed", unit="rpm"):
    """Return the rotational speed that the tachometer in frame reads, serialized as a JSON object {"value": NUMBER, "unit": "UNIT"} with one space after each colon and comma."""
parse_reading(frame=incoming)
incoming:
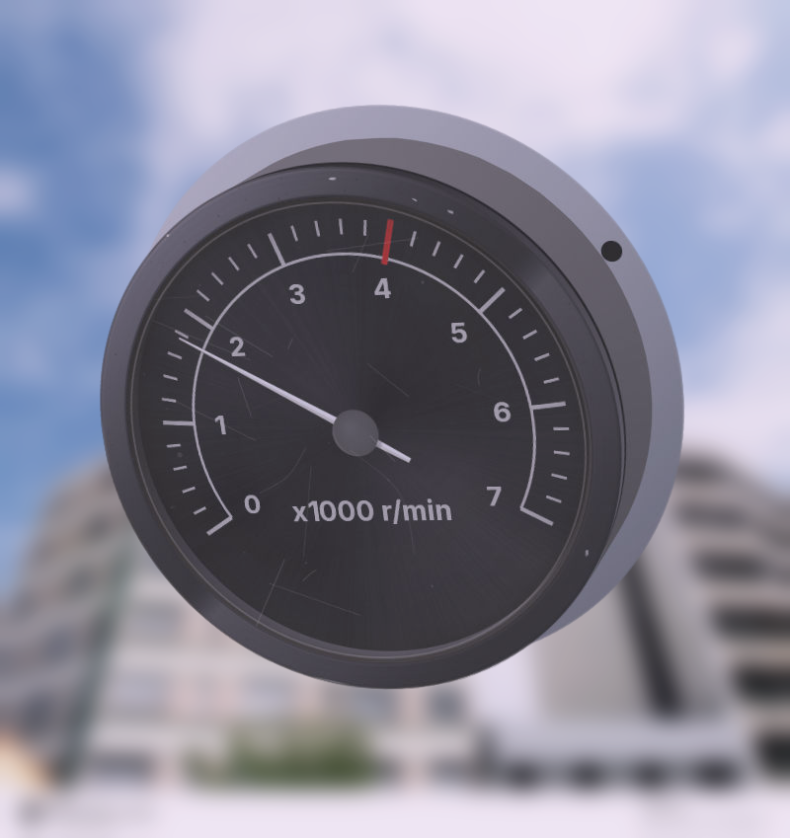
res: {"value": 1800, "unit": "rpm"}
